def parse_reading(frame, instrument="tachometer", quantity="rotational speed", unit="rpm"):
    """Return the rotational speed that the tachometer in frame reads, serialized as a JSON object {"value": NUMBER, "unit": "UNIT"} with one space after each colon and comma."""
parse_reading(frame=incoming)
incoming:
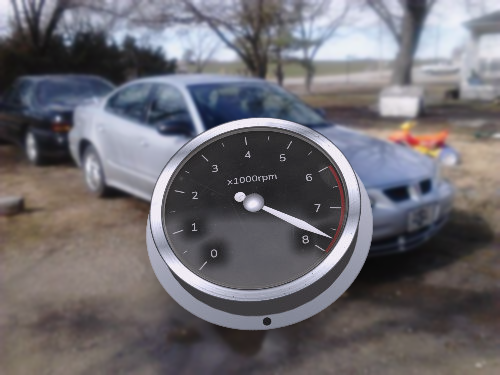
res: {"value": 7750, "unit": "rpm"}
